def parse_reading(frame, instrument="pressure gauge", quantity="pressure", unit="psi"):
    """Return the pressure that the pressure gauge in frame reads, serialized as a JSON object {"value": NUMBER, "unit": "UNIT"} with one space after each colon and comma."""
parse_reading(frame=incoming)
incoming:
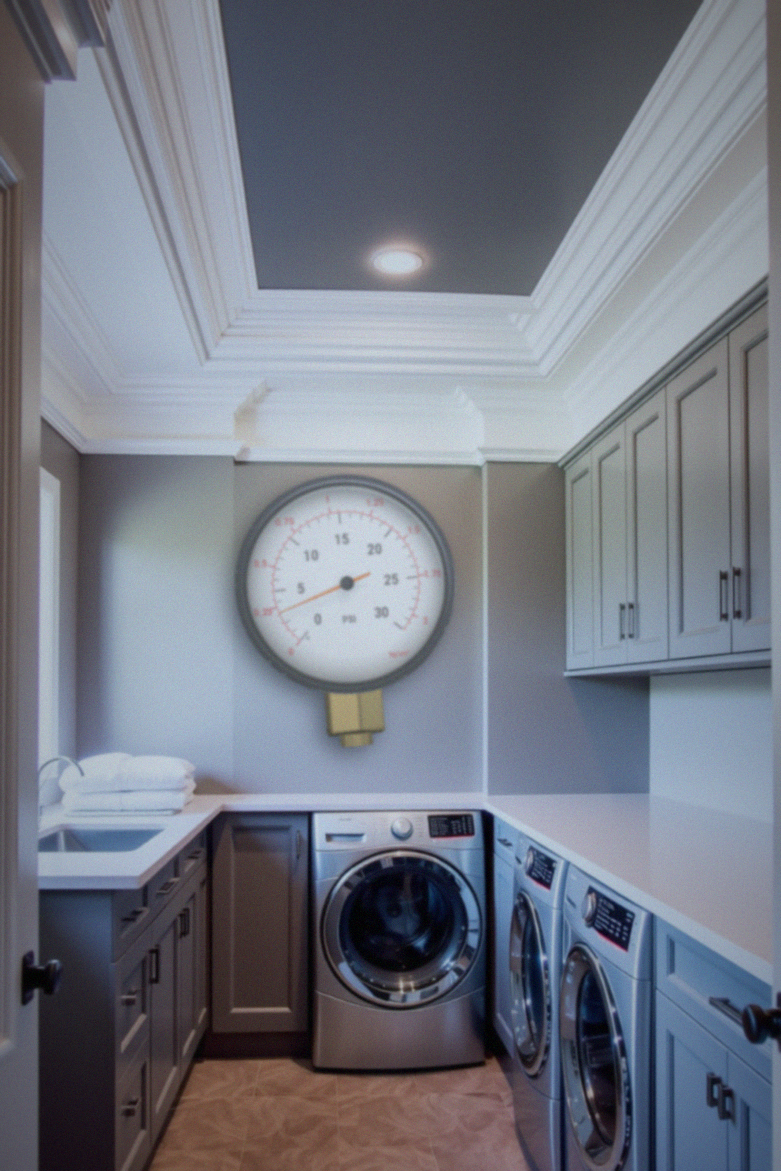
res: {"value": 3, "unit": "psi"}
